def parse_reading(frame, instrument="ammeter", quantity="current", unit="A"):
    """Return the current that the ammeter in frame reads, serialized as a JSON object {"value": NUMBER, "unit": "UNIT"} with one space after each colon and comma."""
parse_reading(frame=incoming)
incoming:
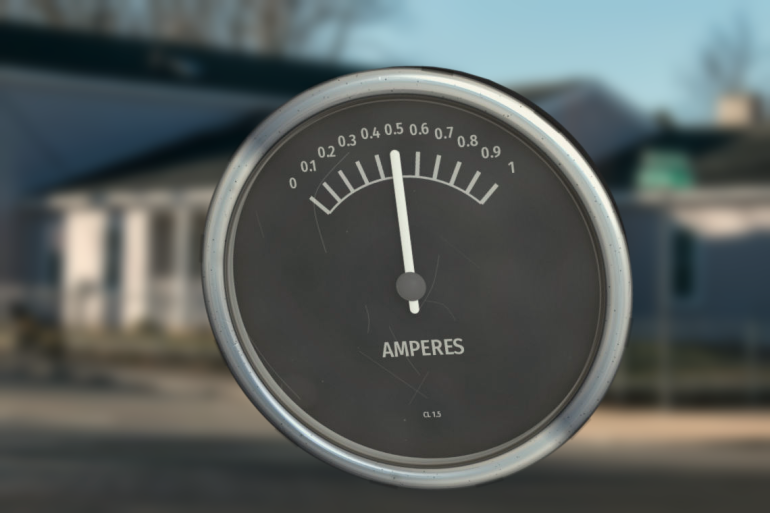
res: {"value": 0.5, "unit": "A"}
